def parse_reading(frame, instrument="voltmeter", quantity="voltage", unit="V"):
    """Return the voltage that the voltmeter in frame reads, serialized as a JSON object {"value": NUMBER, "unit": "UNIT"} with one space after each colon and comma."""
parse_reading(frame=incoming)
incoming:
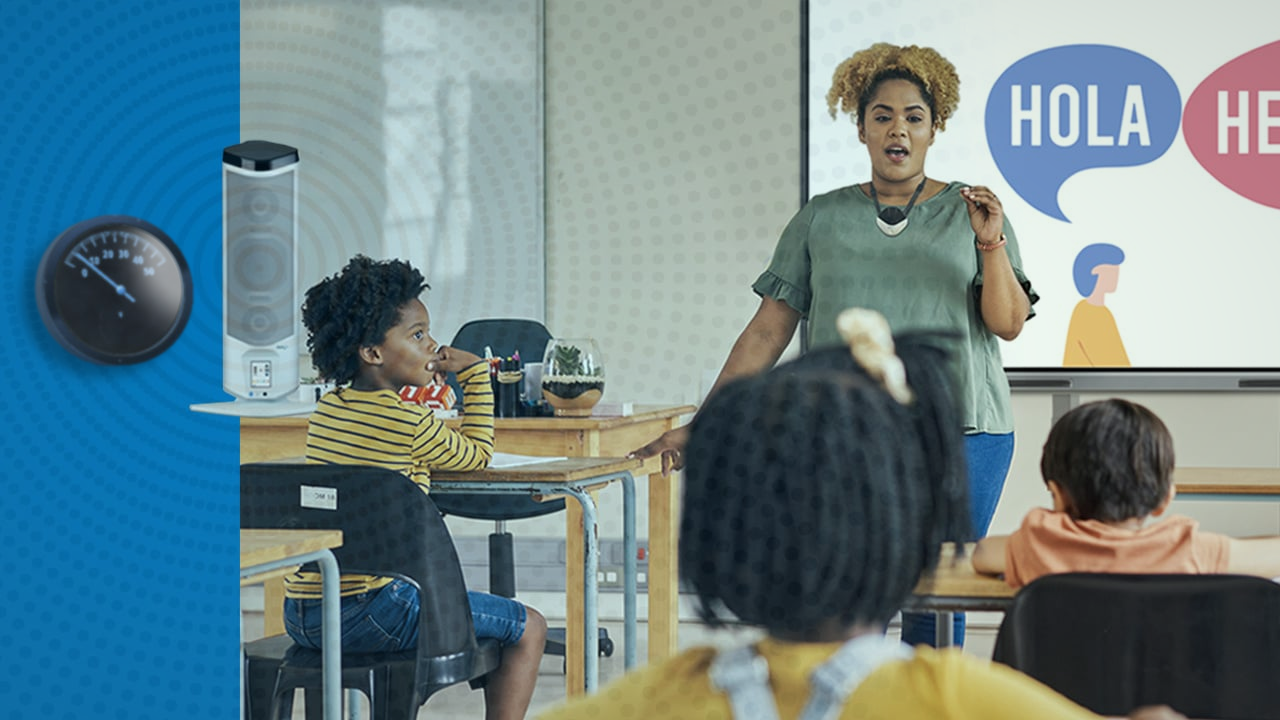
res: {"value": 5, "unit": "V"}
